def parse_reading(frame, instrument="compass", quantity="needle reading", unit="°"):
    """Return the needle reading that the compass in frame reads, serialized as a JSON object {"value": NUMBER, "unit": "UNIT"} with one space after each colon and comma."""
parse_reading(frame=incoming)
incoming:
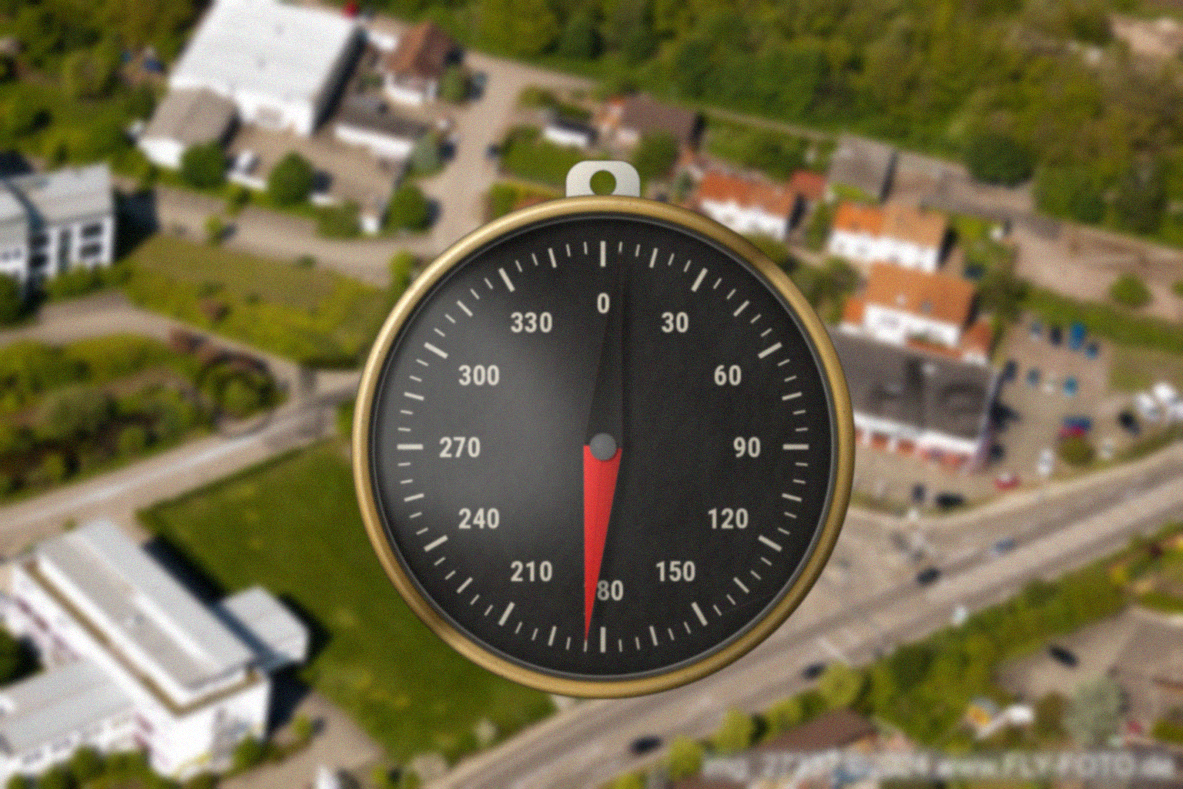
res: {"value": 185, "unit": "°"}
